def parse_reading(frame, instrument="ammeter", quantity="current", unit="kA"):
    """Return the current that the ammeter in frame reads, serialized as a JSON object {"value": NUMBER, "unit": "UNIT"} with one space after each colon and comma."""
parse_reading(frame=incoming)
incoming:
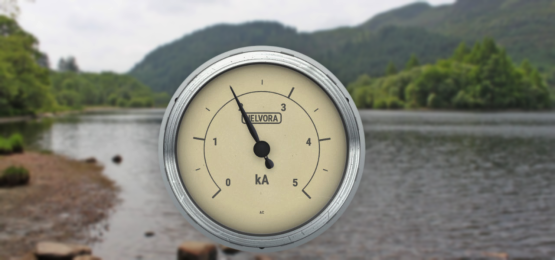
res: {"value": 2, "unit": "kA"}
